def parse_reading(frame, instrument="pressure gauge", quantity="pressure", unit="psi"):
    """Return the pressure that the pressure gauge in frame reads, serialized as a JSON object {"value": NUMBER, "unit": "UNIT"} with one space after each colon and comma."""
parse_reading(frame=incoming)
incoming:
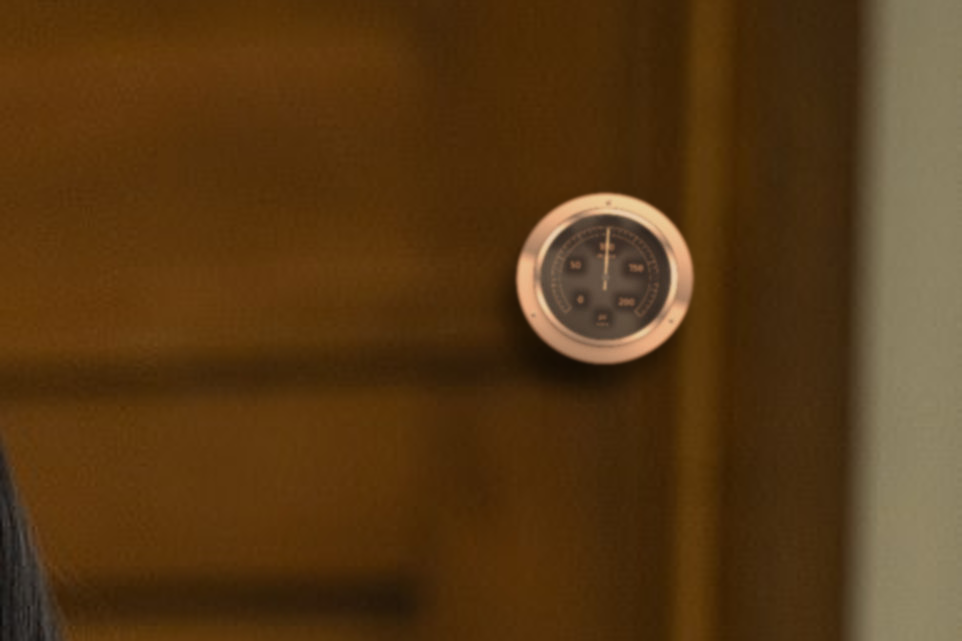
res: {"value": 100, "unit": "psi"}
